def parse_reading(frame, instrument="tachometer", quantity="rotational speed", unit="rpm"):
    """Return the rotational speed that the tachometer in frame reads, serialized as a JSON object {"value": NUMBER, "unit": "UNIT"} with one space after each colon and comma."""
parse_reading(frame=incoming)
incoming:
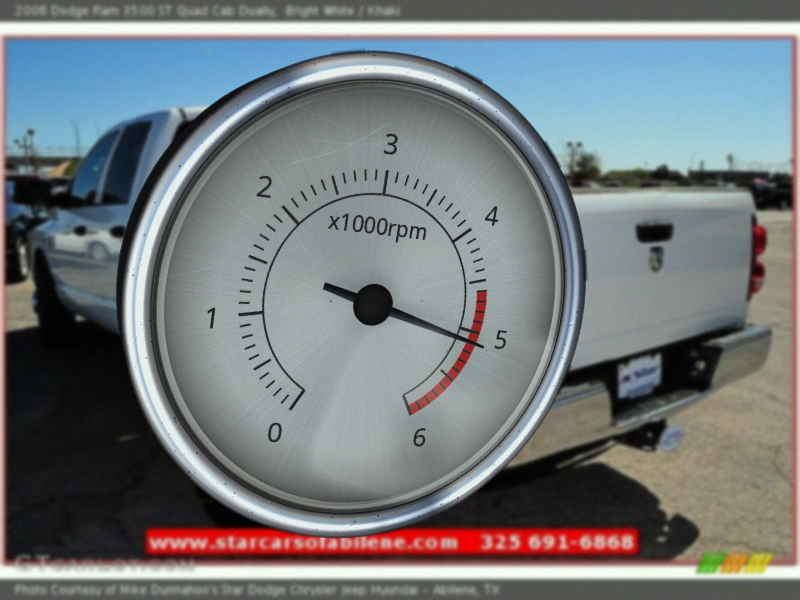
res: {"value": 5100, "unit": "rpm"}
